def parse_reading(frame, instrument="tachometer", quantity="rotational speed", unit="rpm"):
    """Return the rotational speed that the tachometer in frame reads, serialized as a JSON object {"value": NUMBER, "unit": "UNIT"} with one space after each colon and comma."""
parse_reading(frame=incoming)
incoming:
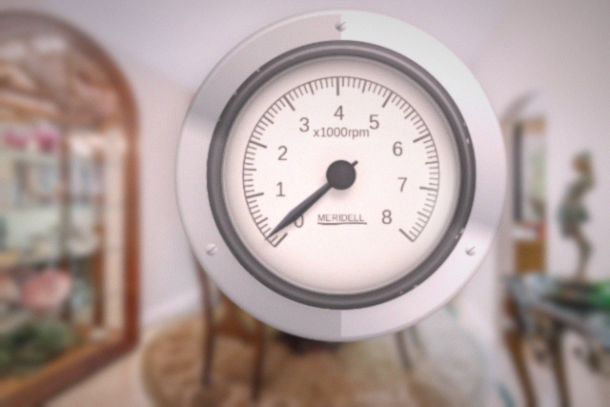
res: {"value": 200, "unit": "rpm"}
